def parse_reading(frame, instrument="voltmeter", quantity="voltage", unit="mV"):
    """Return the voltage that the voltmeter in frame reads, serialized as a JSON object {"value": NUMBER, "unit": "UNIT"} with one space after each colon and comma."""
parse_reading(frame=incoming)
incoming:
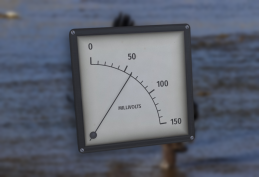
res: {"value": 60, "unit": "mV"}
